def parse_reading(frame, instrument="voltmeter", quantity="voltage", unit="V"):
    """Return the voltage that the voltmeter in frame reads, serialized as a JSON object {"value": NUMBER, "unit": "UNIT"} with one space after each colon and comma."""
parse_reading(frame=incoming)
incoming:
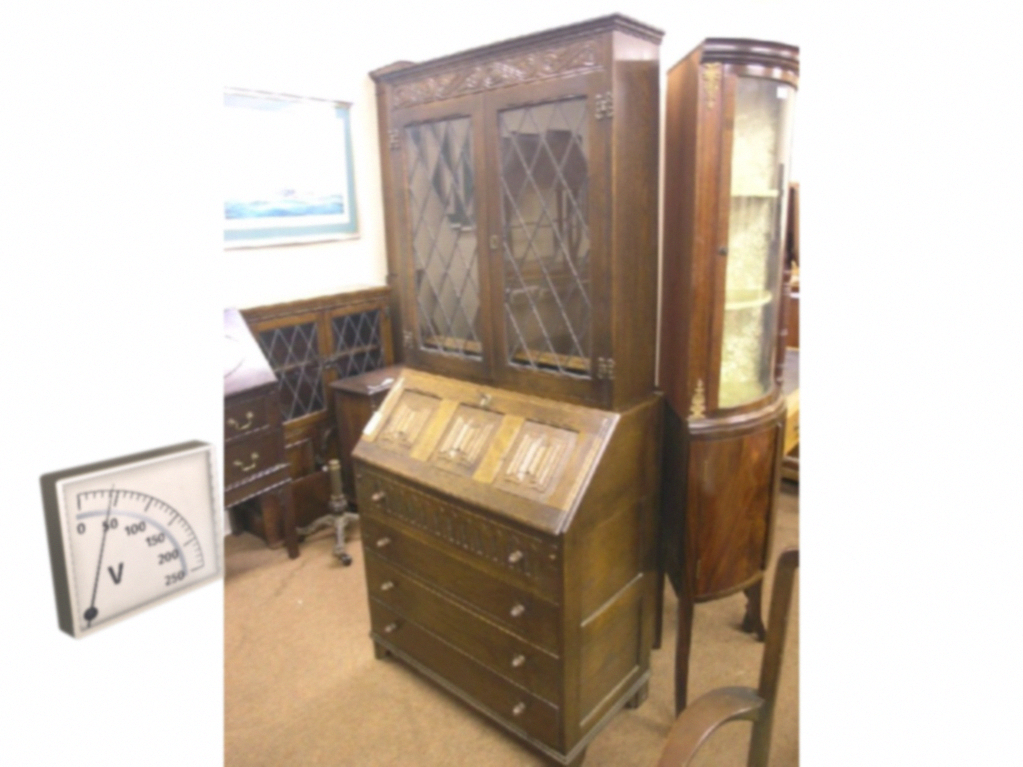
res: {"value": 40, "unit": "V"}
